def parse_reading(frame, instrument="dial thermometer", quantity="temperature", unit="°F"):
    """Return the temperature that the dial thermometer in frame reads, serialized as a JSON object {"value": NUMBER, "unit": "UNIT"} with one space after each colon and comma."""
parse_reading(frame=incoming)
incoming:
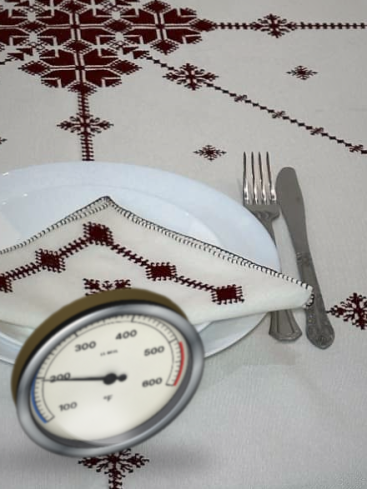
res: {"value": 200, "unit": "°F"}
